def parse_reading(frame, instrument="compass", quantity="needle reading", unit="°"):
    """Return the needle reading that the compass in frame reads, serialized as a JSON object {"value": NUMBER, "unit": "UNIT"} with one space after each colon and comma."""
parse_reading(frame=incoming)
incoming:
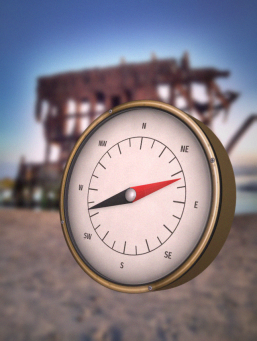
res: {"value": 67.5, "unit": "°"}
